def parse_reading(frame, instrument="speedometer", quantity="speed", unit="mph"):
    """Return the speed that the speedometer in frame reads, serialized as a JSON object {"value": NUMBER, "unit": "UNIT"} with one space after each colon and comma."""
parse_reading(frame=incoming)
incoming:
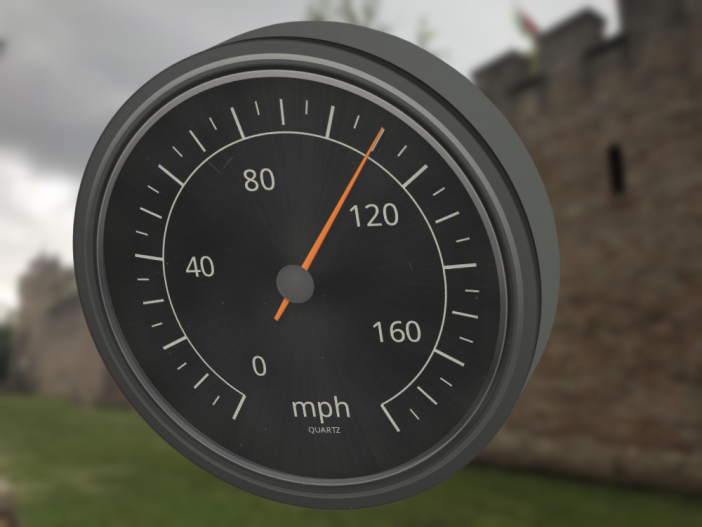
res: {"value": 110, "unit": "mph"}
